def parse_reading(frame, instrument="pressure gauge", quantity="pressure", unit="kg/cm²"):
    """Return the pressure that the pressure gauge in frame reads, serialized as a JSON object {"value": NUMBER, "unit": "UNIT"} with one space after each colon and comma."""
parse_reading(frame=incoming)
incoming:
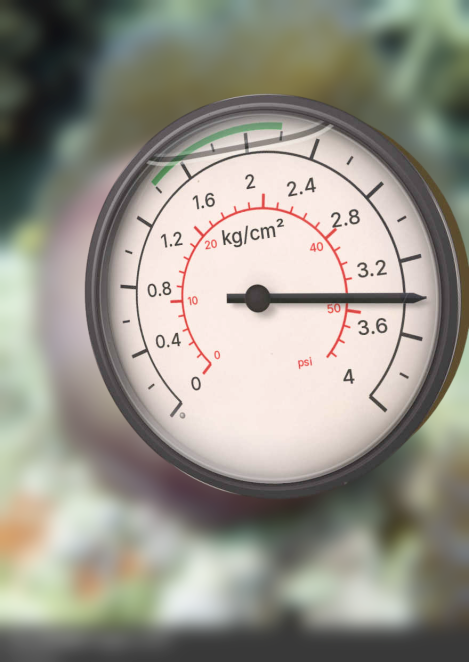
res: {"value": 3.4, "unit": "kg/cm²"}
